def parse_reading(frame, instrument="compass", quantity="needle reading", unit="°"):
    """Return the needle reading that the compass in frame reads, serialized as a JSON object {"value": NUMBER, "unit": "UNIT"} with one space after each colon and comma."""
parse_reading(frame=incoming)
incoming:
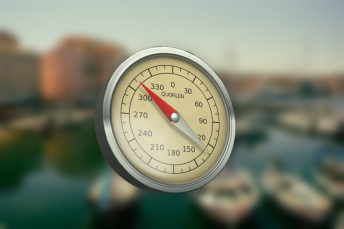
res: {"value": 310, "unit": "°"}
